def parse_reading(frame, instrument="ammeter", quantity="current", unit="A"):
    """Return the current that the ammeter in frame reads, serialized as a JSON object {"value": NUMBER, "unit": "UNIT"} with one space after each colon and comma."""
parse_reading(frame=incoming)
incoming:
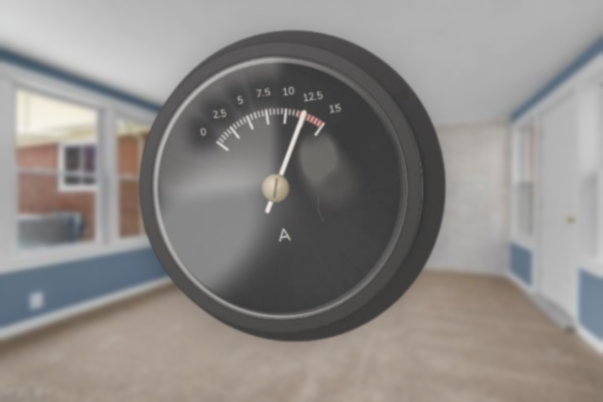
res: {"value": 12.5, "unit": "A"}
